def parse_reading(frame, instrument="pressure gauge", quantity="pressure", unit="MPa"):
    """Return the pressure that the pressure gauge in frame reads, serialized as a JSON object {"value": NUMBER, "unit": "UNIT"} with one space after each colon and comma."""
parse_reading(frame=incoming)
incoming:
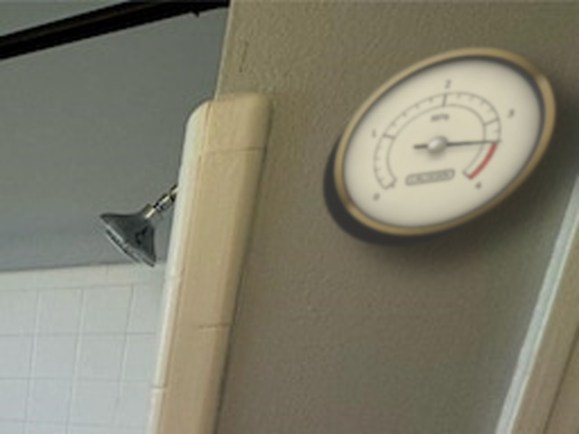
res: {"value": 3.4, "unit": "MPa"}
